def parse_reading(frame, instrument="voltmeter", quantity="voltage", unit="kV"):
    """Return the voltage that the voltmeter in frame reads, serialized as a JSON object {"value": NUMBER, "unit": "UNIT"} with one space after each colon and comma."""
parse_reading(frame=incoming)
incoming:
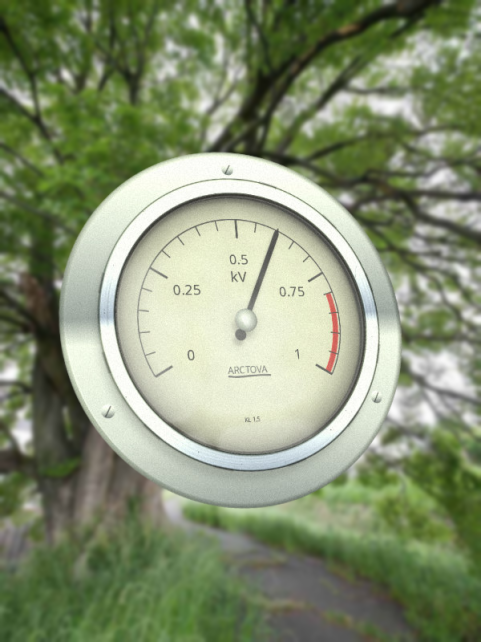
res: {"value": 0.6, "unit": "kV"}
